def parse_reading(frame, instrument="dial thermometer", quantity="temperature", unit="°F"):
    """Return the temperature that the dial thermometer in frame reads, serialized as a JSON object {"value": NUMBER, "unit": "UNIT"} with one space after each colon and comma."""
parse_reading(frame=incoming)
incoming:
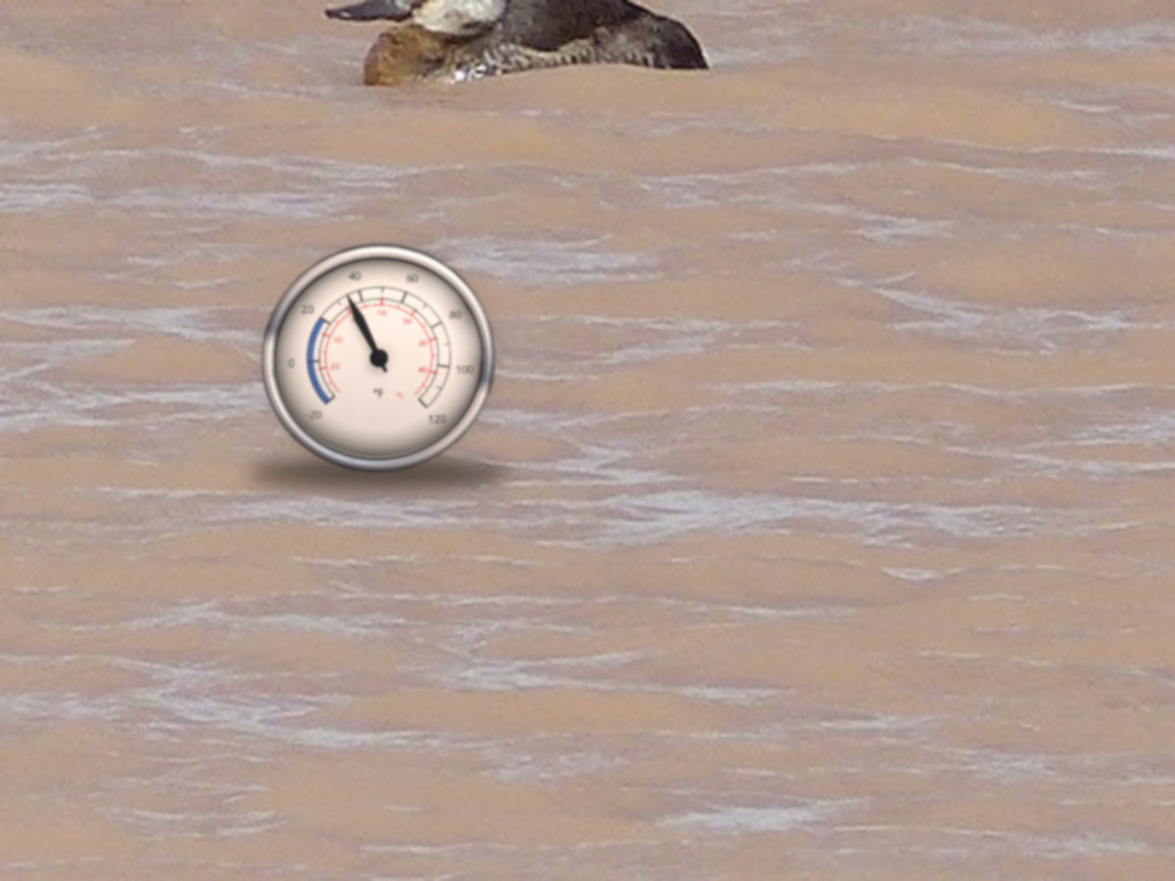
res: {"value": 35, "unit": "°F"}
